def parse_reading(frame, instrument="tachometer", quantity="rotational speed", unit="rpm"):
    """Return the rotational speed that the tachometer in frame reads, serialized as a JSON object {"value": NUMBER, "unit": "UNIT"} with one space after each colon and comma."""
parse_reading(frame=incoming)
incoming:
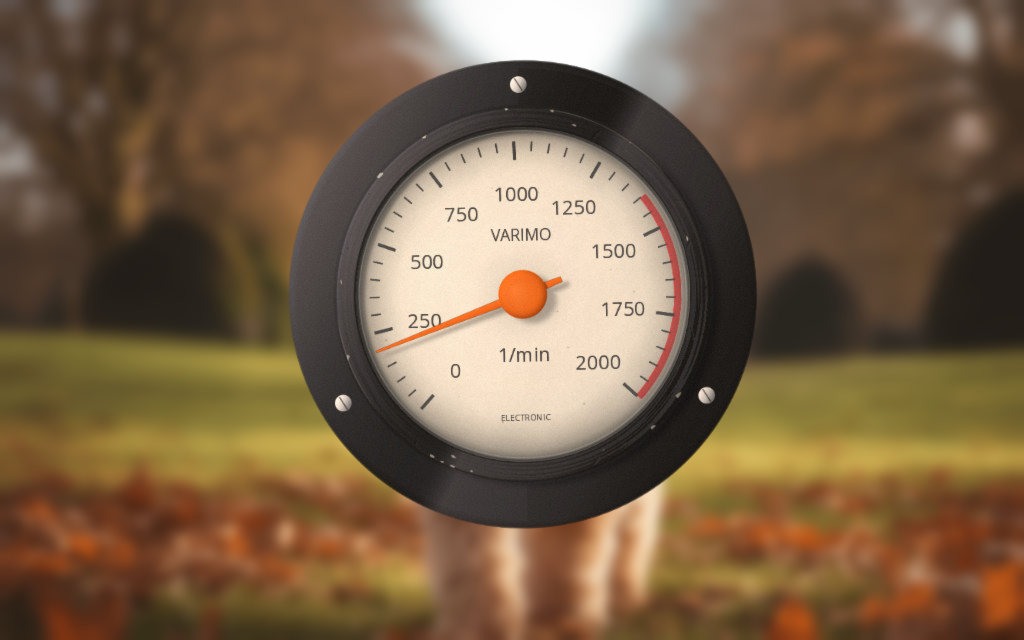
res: {"value": 200, "unit": "rpm"}
